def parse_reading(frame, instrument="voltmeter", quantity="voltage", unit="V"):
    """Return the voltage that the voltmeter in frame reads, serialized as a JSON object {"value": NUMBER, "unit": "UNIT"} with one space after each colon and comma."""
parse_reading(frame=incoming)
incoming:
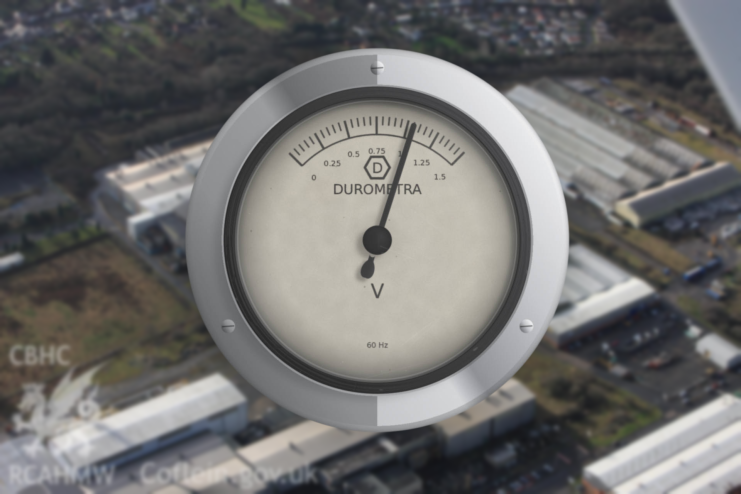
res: {"value": 1.05, "unit": "V"}
